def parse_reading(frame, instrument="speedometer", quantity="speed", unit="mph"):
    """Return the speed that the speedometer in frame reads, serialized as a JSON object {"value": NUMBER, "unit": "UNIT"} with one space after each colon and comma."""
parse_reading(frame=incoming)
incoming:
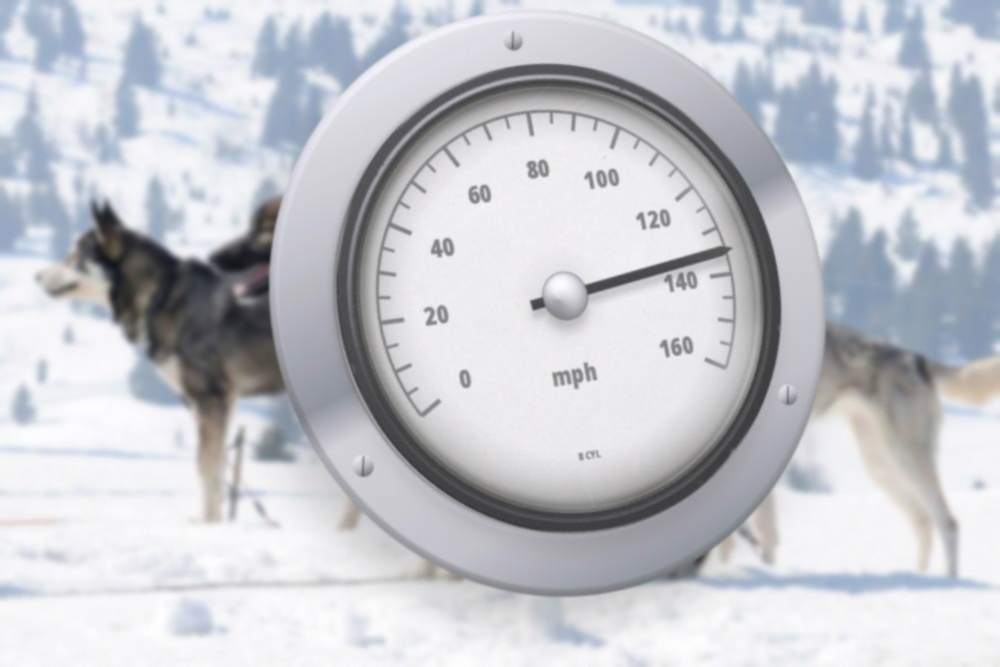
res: {"value": 135, "unit": "mph"}
